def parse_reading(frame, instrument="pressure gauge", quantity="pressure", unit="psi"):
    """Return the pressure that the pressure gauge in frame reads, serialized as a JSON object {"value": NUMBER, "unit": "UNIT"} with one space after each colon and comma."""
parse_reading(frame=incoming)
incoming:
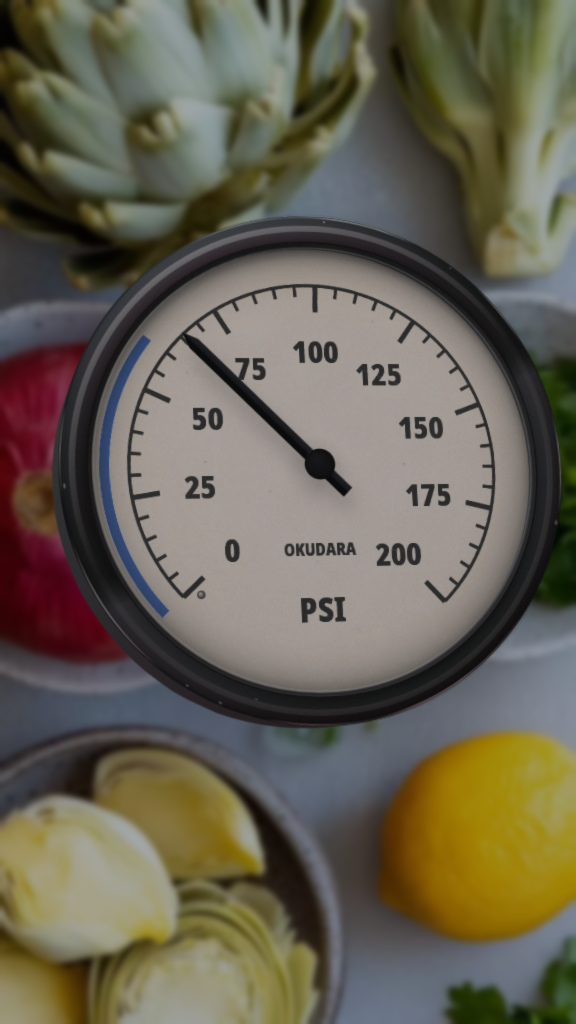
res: {"value": 65, "unit": "psi"}
